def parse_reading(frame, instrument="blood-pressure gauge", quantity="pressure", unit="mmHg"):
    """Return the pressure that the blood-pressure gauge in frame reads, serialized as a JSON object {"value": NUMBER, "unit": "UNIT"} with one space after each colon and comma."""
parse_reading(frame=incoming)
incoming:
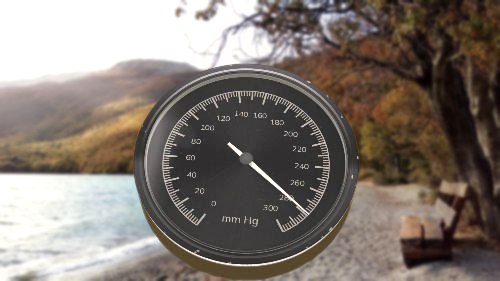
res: {"value": 280, "unit": "mmHg"}
